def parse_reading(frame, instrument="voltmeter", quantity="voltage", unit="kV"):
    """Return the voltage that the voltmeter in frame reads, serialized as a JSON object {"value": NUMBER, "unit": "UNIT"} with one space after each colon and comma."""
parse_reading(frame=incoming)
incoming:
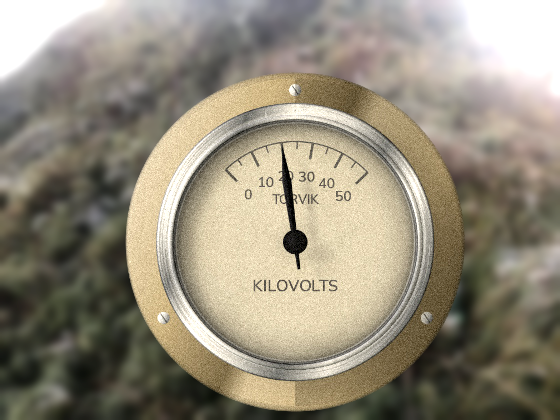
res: {"value": 20, "unit": "kV"}
